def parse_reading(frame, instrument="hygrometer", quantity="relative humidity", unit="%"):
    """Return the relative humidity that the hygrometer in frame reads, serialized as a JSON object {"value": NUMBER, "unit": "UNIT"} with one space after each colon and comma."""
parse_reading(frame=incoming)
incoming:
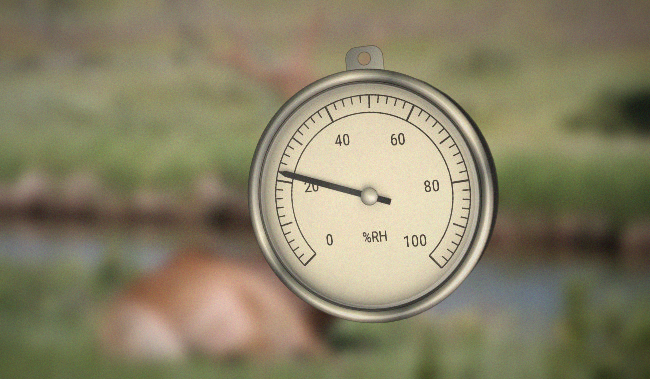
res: {"value": 22, "unit": "%"}
